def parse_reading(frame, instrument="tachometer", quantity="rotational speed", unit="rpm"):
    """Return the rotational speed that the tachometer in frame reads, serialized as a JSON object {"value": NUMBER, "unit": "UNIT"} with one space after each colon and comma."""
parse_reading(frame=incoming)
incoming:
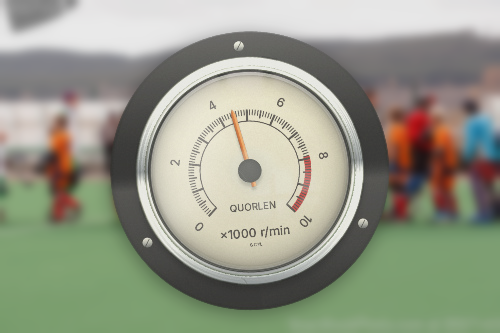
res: {"value": 4500, "unit": "rpm"}
